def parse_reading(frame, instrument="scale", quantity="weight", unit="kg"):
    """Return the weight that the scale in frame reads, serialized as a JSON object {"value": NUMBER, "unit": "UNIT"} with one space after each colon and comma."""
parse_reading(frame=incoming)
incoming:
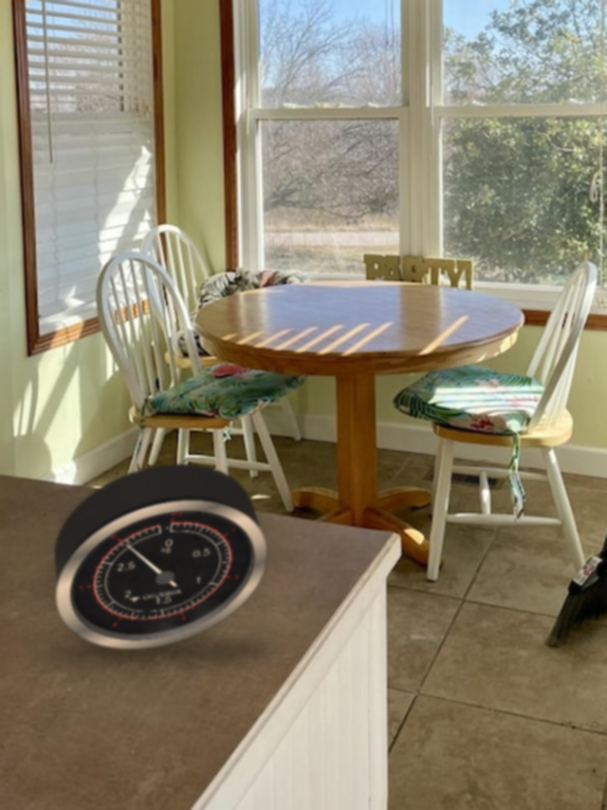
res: {"value": 2.75, "unit": "kg"}
